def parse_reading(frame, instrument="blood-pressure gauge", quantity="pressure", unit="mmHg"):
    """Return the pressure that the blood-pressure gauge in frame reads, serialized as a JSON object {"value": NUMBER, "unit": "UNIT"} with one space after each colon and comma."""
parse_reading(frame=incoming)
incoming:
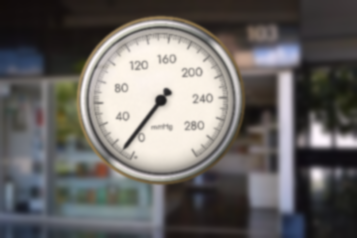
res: {"value": 10, "unit": "mmHg"}
